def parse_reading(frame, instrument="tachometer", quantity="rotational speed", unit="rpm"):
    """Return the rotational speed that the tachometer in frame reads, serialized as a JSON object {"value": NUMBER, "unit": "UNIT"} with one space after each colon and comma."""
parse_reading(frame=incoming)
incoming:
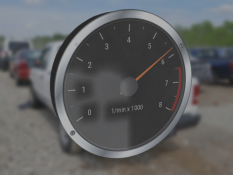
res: {"value": 5750, "unit": "rpm"}
